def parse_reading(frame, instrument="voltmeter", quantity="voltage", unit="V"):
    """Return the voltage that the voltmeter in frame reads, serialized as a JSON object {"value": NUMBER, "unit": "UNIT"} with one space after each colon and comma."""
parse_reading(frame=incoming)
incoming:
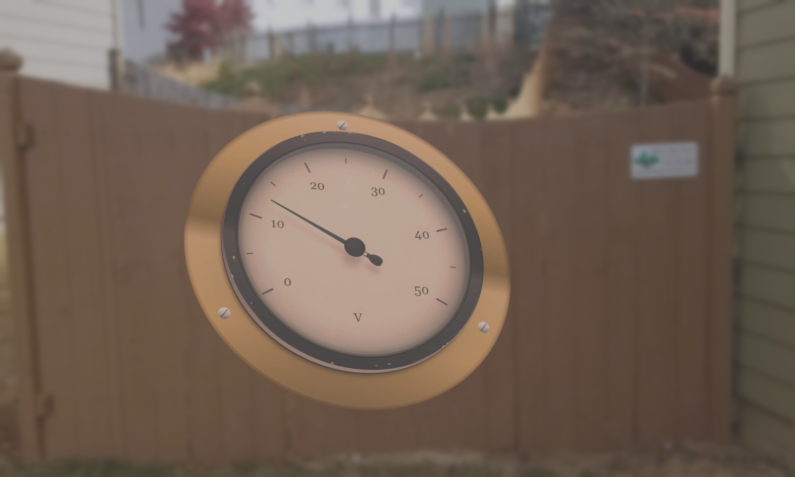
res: {"value": 12.5, "unit": "V"}
